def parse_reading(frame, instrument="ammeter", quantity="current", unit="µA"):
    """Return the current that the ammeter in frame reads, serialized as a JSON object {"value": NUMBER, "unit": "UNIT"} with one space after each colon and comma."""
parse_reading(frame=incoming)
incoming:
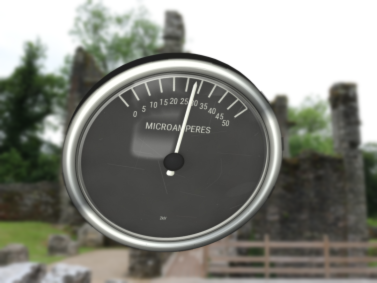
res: {"value": 27.5, "unit": "µA"}
